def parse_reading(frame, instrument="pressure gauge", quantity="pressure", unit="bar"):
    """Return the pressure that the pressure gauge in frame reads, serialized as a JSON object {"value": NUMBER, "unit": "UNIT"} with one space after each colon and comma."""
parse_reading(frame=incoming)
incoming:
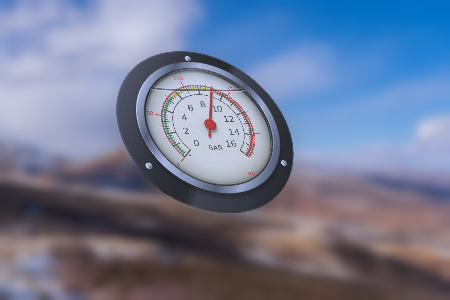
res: {"value": 9, "unit": "bar"}
